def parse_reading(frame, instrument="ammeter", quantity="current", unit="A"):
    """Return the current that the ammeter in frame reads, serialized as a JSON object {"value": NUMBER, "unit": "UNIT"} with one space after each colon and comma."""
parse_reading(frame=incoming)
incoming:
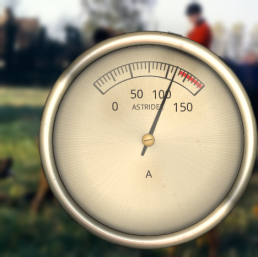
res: {"value": 110, "unit": "A"}
